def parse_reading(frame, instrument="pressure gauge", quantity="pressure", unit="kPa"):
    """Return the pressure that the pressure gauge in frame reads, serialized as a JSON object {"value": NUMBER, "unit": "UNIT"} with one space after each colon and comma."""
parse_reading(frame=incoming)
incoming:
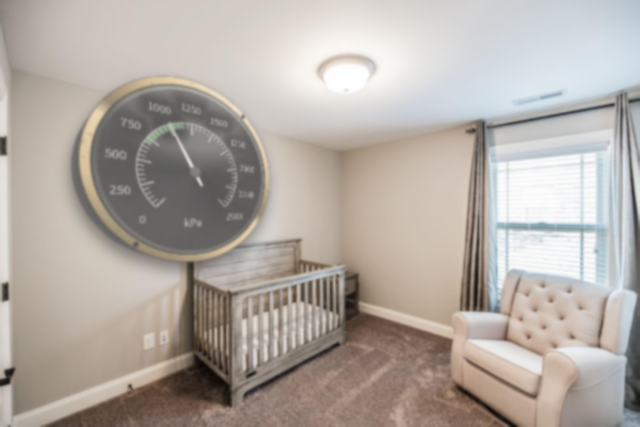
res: {"value": 1000, "unit": "kPa"}
